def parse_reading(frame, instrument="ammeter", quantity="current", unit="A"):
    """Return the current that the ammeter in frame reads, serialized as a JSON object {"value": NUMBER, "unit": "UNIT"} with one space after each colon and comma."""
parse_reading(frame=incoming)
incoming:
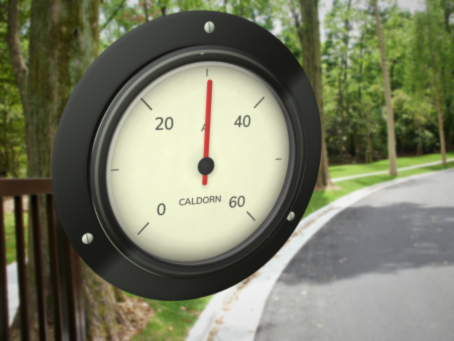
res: {"value": 30, "unit": "A"}
